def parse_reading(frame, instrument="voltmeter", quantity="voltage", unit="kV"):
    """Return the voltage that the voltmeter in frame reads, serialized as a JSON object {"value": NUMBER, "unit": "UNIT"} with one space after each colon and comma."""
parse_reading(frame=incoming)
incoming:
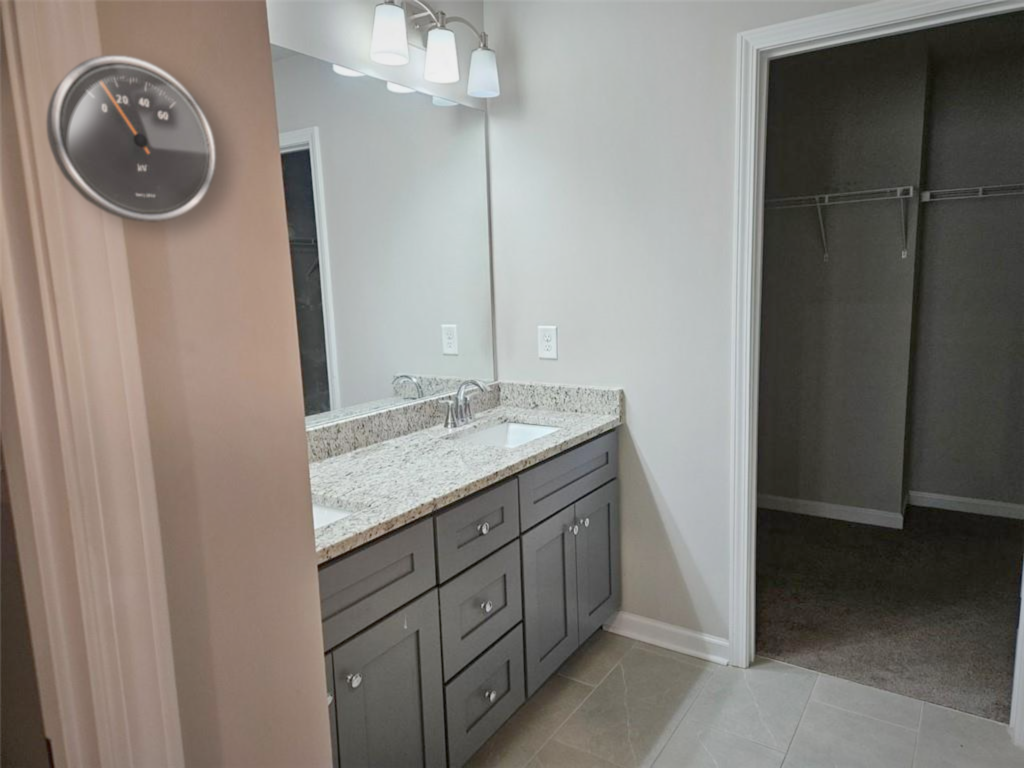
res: {"value": 10, "unit": "kV"}
